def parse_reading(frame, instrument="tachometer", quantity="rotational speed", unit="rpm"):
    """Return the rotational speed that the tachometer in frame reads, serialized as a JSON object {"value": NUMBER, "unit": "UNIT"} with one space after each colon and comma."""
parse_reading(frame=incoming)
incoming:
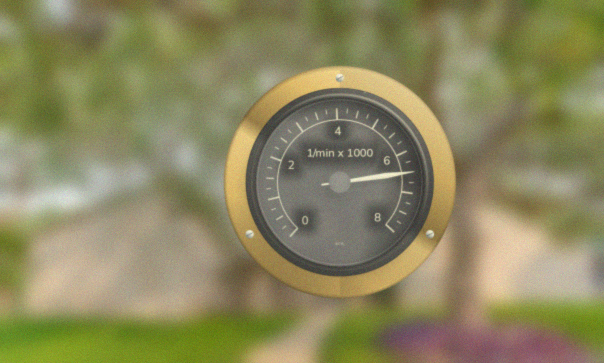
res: {"value": 6500, "unit": "rpm"}
